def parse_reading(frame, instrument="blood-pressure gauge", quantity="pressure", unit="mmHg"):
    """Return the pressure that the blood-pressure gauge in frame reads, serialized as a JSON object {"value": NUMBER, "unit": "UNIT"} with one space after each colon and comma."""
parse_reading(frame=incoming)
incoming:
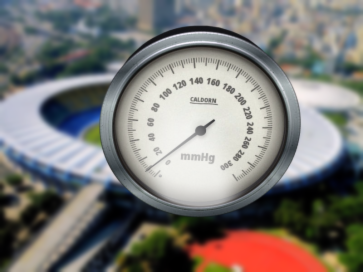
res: {"value": 10, "unit": "mmHg"}
